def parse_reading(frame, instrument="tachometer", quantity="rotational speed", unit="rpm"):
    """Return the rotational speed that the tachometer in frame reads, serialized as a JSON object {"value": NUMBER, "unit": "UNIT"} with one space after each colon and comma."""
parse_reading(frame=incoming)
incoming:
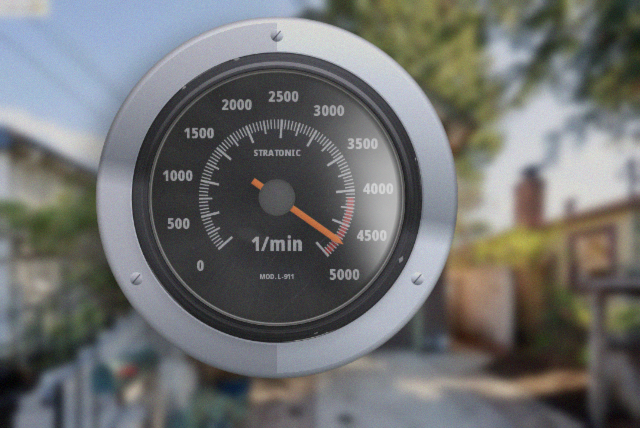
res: {"value": 4750, "unit": "rpm"}
